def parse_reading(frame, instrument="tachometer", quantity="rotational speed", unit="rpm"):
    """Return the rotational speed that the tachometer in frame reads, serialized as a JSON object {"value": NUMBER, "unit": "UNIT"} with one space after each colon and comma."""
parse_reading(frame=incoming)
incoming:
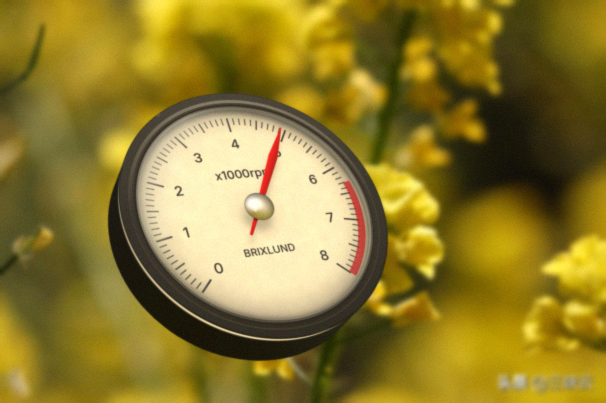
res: {"value": 4900, "unit": "rpm"}
